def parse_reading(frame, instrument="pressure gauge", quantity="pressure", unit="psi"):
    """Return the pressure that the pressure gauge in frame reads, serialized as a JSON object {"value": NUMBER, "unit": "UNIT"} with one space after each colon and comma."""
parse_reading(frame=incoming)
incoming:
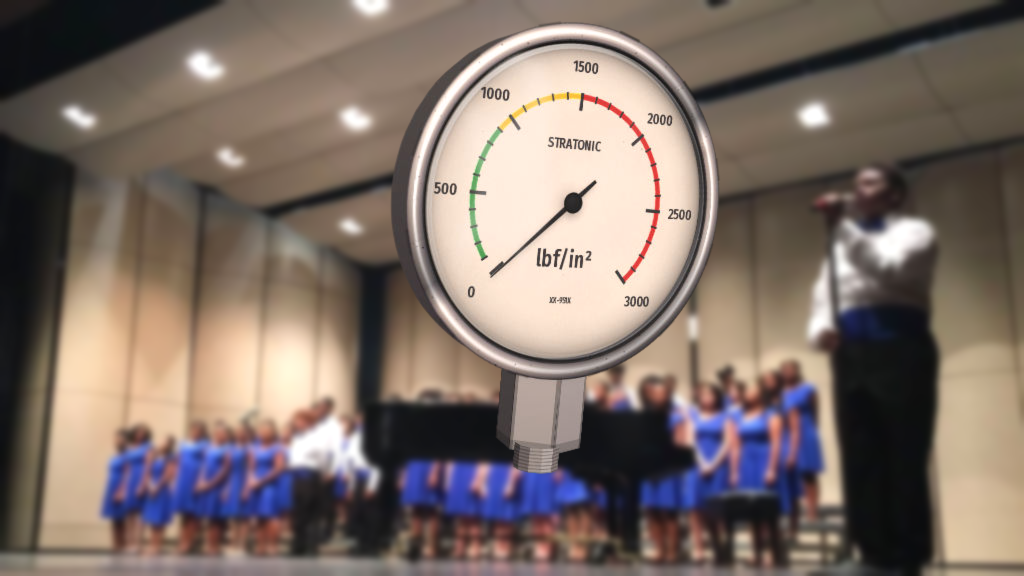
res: {"value": 0, "unit": "psi"}
